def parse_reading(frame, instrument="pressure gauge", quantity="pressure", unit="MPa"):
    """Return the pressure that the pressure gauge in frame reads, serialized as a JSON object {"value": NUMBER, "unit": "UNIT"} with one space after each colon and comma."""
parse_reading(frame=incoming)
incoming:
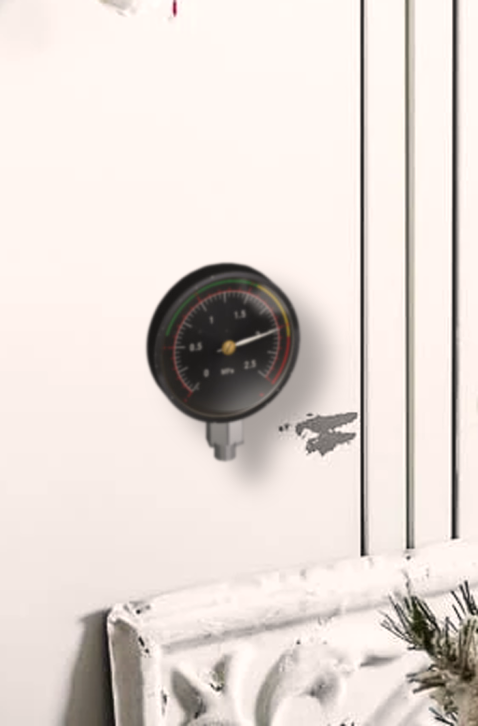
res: {"value": 2, "unit": "MPa"}
